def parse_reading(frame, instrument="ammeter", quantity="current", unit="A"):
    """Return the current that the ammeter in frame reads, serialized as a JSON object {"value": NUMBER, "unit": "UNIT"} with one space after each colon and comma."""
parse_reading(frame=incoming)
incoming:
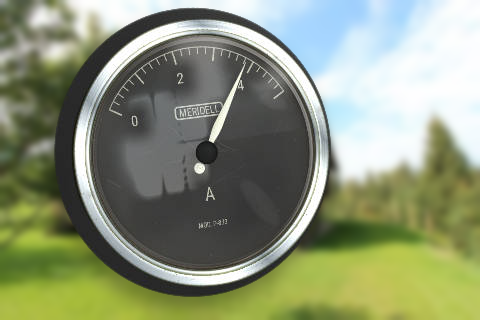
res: {"value": 3.8, "unit": "A"}
